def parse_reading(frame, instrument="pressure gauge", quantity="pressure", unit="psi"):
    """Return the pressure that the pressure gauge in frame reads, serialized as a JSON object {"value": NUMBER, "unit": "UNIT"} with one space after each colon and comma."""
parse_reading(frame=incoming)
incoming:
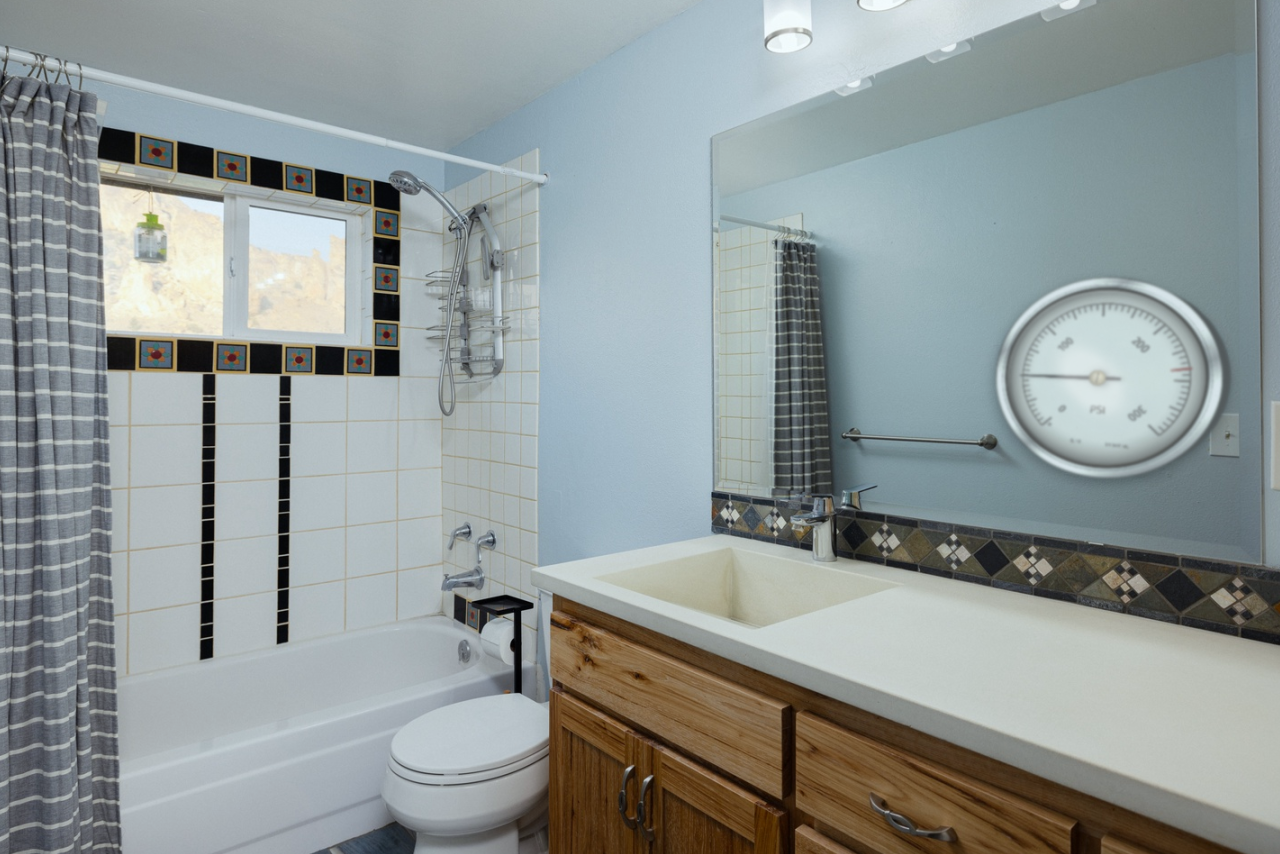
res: {"value": 50, "unit": "psi"}
